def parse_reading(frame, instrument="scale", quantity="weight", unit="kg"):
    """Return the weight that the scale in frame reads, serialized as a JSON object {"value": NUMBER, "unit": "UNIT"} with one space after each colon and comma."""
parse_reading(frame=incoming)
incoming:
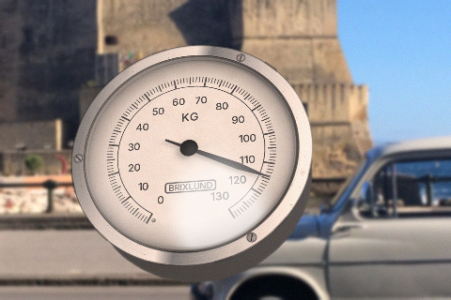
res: {"value": 115, "unit": "kg"}
